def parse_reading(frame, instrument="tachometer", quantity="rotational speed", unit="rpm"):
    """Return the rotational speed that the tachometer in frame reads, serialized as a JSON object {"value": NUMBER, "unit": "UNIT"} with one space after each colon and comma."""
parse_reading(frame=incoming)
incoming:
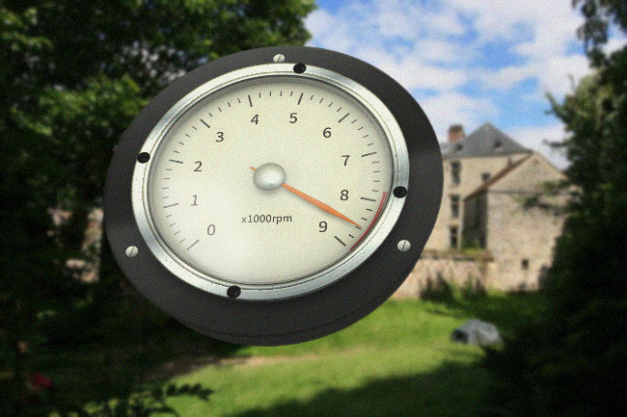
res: {"value": 8600, "unit": "rpm"}
